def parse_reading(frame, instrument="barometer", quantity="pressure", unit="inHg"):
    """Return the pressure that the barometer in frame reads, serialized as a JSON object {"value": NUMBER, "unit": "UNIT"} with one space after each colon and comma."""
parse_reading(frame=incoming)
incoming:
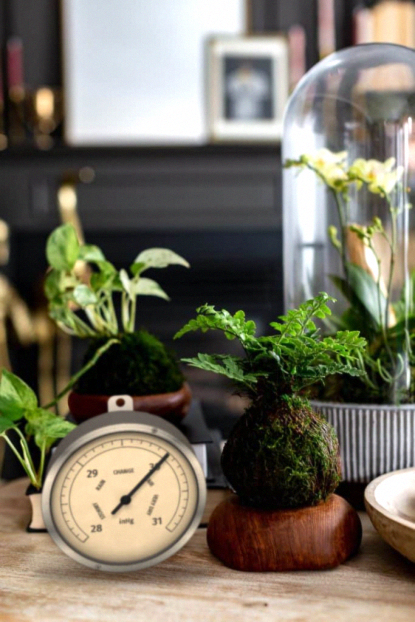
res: {"value": 30, "unit": "inHg"}
